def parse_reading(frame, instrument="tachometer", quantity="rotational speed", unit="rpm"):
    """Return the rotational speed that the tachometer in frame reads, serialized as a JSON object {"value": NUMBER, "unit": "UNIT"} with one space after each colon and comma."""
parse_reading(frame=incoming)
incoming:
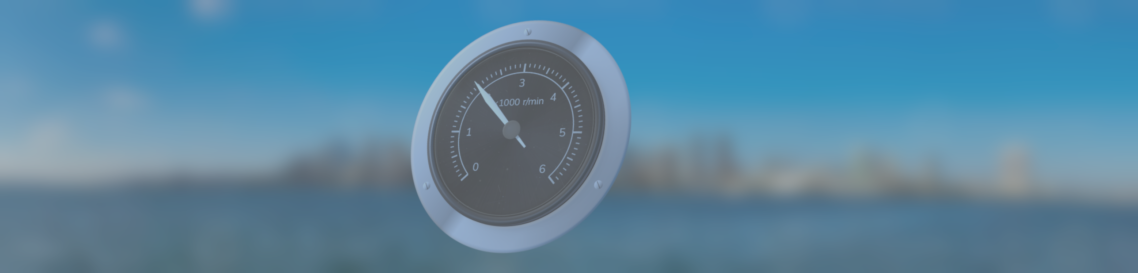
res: {"value": 2000, "unit": "rpm"}
